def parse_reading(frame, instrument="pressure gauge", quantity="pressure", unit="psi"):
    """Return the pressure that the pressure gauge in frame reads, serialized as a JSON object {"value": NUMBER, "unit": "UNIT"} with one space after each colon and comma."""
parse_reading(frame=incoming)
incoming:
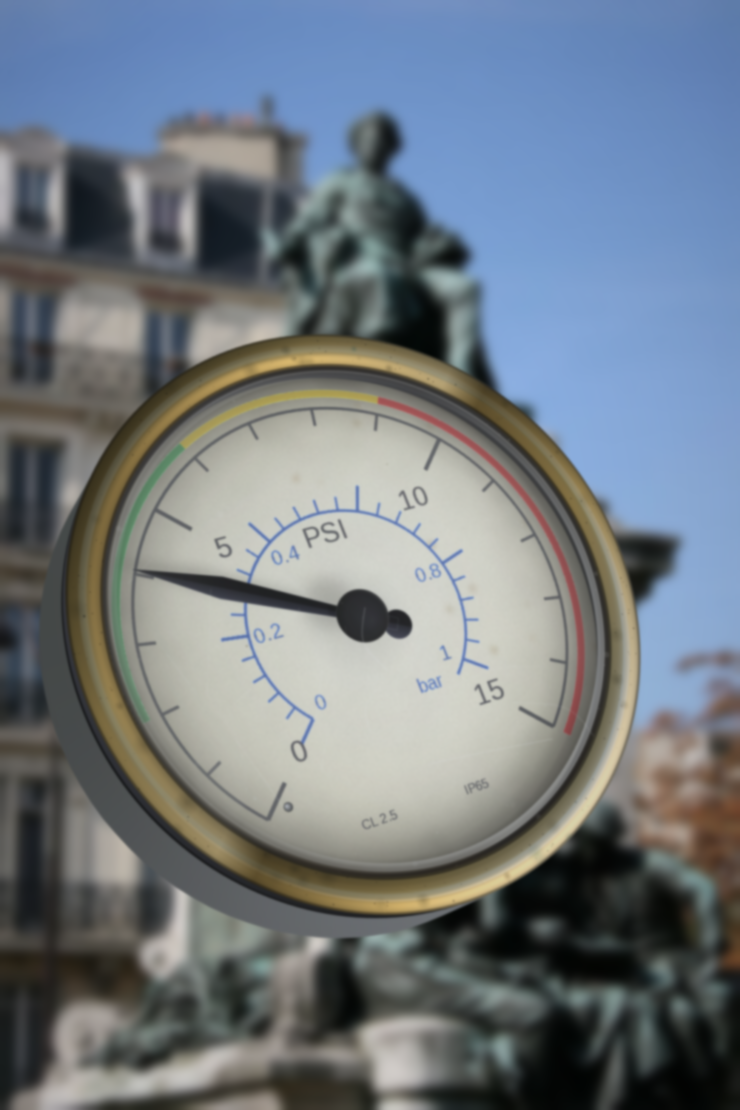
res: {"value": 4, "unit": "psi"}
